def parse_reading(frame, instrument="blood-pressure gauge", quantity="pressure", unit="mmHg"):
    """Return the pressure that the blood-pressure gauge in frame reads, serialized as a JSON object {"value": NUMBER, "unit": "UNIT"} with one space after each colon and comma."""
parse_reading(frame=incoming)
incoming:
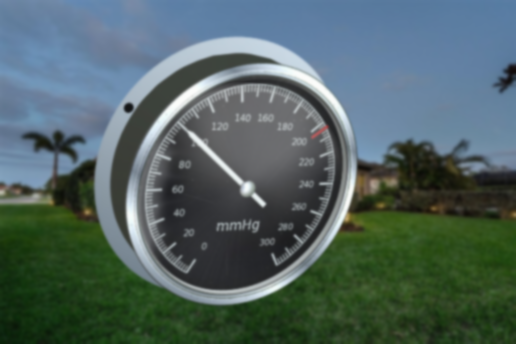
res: {"value": 100, "unit": "mmHg"}
